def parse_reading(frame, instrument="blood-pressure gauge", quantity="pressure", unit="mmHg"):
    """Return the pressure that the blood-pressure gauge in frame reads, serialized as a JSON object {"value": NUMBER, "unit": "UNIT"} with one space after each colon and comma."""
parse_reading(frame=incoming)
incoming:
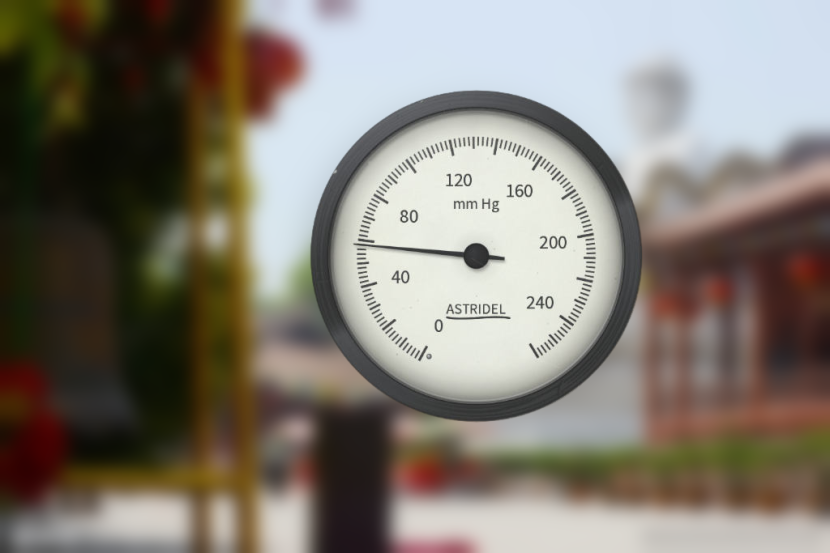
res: {"value": 58, "unit": "mmHg"}
